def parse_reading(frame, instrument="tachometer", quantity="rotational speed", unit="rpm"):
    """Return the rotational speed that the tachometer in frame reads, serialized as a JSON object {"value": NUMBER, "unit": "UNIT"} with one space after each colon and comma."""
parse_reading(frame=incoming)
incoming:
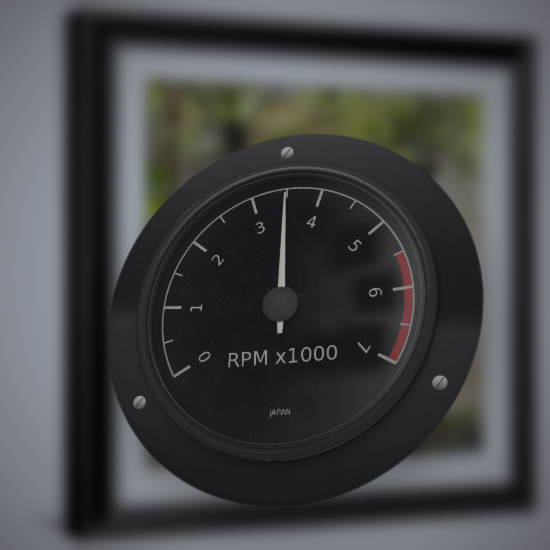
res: {"value": 3500, "unit": "rpm"}
